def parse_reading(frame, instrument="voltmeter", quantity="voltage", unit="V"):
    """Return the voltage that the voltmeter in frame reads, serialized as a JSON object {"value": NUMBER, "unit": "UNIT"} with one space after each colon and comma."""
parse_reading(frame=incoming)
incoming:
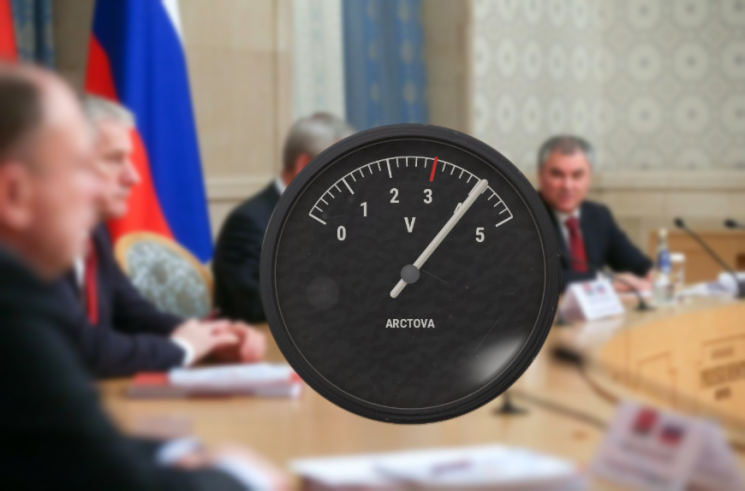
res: {"value": 4.1, "unit": "V"}
